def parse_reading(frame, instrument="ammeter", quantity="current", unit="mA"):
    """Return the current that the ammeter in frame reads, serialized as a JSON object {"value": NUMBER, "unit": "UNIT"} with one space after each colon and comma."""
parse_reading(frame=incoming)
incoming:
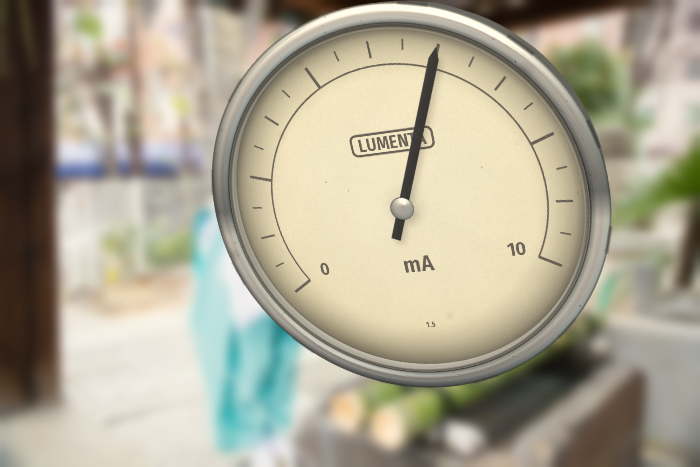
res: {"value": 6, "unit": "mA"}
